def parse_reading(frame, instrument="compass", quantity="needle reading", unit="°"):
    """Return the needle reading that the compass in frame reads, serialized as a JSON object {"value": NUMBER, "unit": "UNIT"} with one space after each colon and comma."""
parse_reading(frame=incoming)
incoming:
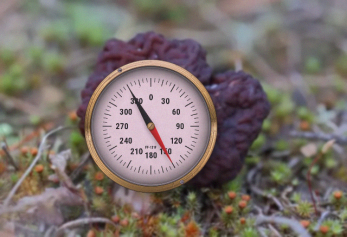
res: {"value": 150, "unit": "°"}
